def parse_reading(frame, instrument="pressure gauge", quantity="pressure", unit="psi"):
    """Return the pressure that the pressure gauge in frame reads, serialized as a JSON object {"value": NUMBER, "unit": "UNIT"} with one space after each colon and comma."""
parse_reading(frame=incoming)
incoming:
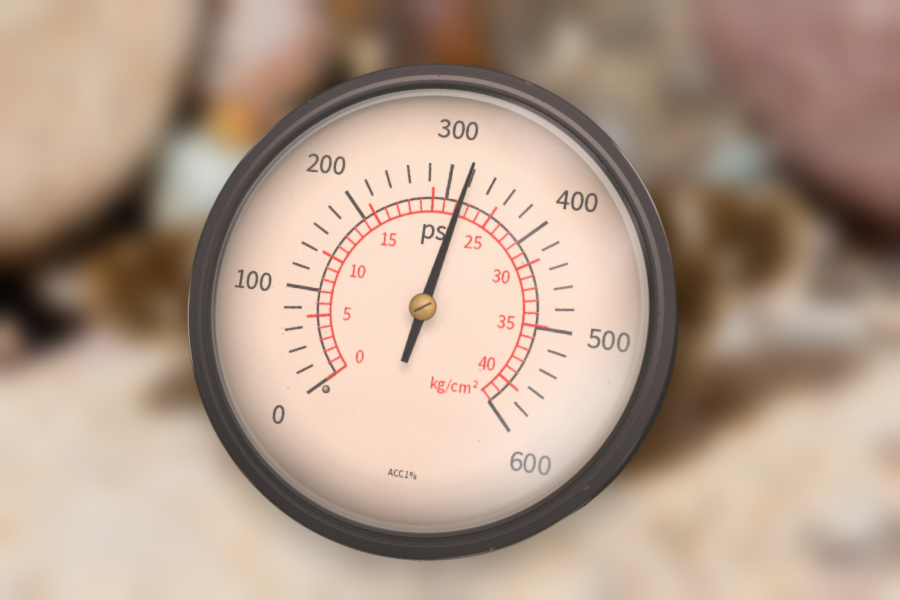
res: {"value": 320, "unit": "psi"}
